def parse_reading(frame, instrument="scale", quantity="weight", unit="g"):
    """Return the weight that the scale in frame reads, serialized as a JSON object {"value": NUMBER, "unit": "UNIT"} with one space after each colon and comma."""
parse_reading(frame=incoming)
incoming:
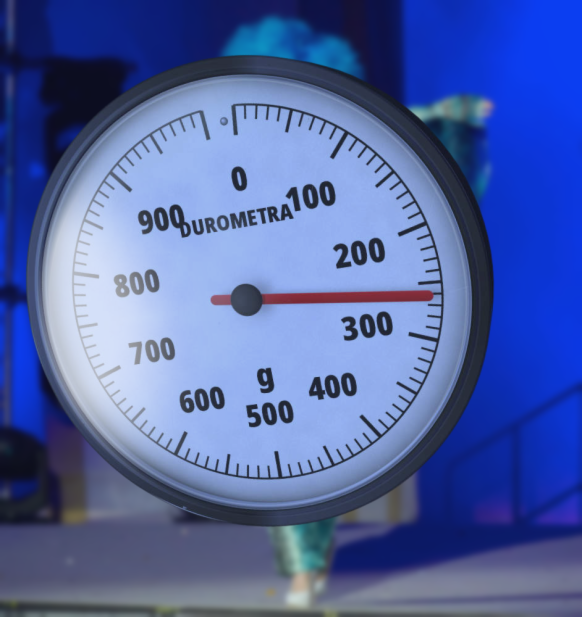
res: {"value": 260, "unit": "g"}
